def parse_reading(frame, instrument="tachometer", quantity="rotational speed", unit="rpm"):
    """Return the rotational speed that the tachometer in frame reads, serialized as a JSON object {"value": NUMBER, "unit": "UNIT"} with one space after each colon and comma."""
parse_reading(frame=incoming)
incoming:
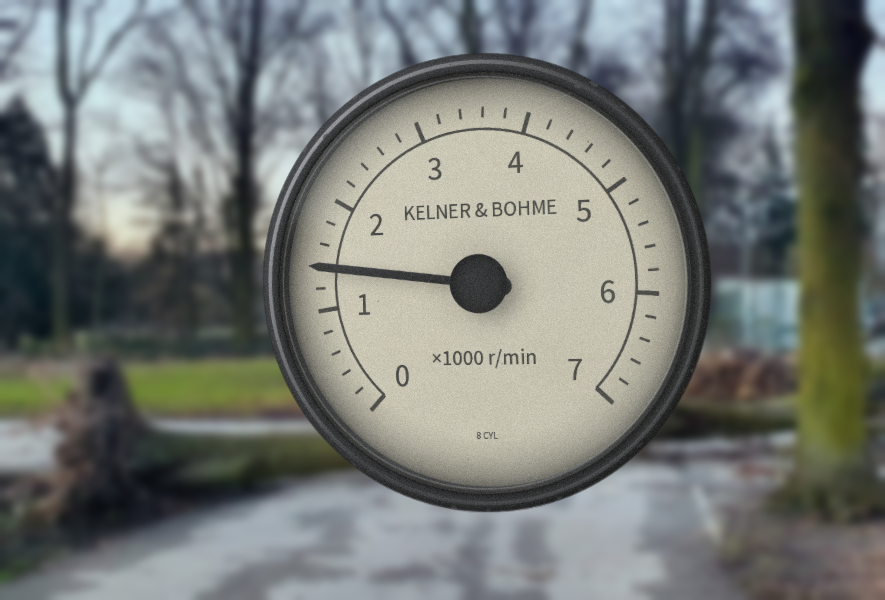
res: {"value": 1400, "unit": "rpm"}
